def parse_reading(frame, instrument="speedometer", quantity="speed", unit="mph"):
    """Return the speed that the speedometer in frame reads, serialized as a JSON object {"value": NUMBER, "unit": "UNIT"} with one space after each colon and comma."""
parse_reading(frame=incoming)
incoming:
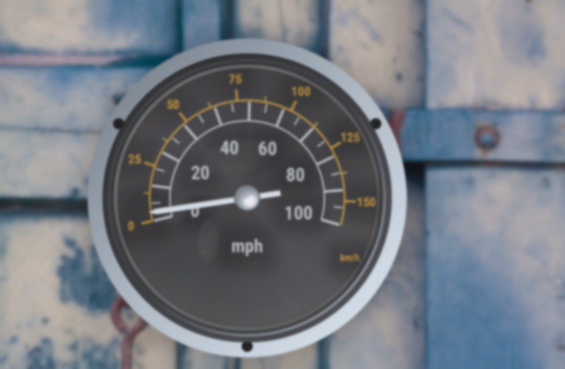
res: {"value": 2.5, "unit": "mph"}
